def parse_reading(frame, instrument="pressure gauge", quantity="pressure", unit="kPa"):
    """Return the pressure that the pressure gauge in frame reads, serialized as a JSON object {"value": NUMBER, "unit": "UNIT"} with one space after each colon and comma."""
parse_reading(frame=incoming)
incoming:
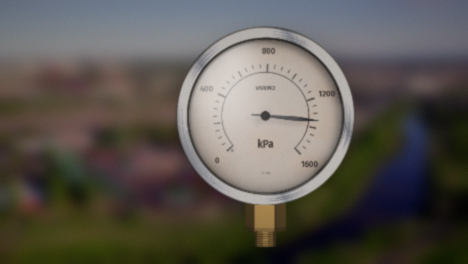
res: {"value": 1350, "unit": "kPa"}
